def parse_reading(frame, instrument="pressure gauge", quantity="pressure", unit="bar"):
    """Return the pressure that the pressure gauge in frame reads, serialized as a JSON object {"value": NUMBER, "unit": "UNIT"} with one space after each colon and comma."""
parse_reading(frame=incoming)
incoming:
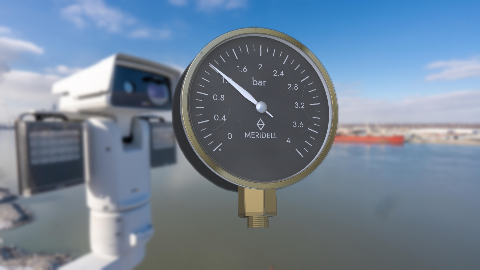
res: {"value": 1.2, "unit": "bar"}
